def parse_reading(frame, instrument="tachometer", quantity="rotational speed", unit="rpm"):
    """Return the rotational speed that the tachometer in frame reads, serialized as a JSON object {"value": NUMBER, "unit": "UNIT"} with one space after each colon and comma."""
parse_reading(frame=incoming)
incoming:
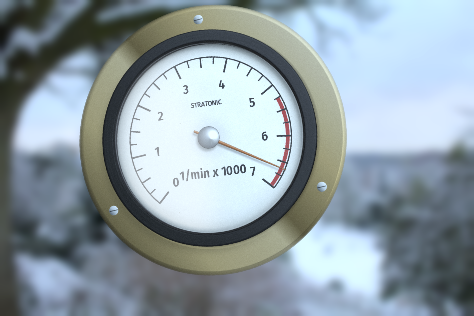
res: {"value": 6625, "unit": "rpm"}
